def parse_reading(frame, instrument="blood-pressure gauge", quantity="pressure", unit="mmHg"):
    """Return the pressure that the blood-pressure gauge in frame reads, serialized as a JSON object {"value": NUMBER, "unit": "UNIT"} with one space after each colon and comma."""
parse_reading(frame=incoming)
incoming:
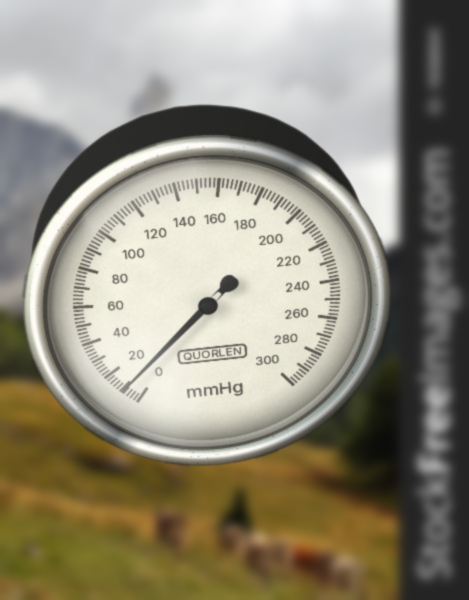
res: {"value": 10, "unit": "mmHg"}
